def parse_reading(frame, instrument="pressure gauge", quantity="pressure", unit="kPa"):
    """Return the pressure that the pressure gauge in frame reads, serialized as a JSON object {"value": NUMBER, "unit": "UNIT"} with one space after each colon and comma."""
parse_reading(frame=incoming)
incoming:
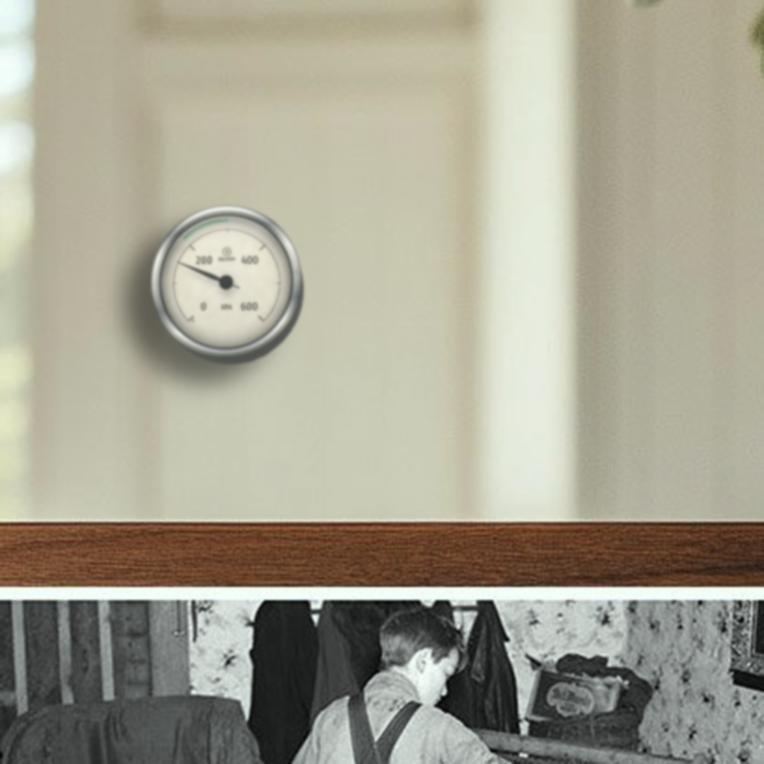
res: {"value": 150, "unit": "kPa"}
